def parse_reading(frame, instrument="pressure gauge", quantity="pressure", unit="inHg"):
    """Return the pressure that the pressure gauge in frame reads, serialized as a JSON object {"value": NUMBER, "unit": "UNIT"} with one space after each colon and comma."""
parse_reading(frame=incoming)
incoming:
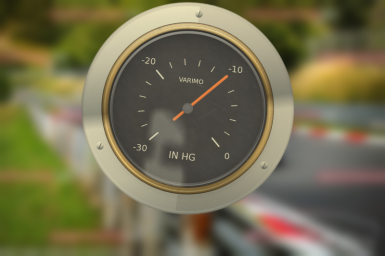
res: {"value": -10, "unit": "inHg"}
